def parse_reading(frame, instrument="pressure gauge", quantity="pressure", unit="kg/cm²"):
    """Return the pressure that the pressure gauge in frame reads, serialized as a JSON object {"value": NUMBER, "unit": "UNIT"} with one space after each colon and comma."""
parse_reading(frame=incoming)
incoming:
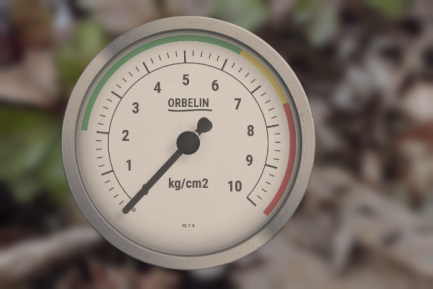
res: {"value": 0, "unit": "kg/cm²"}
